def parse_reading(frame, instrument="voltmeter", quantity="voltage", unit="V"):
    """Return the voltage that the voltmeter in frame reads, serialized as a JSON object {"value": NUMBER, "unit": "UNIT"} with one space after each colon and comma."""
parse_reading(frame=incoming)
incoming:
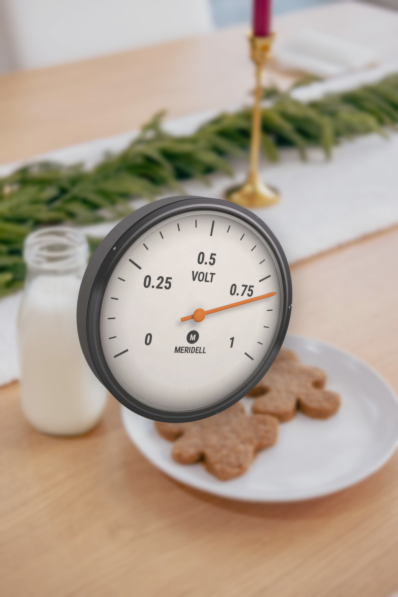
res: {"value": 0.8, "unit": "V"}
